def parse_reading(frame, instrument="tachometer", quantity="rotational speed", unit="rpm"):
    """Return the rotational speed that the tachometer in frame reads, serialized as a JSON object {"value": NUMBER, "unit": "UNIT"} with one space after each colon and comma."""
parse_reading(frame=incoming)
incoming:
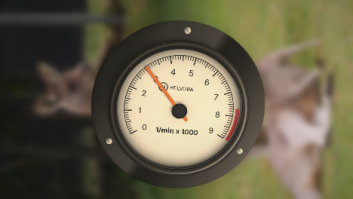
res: {"value": 3000, "unit": "rpm"}
